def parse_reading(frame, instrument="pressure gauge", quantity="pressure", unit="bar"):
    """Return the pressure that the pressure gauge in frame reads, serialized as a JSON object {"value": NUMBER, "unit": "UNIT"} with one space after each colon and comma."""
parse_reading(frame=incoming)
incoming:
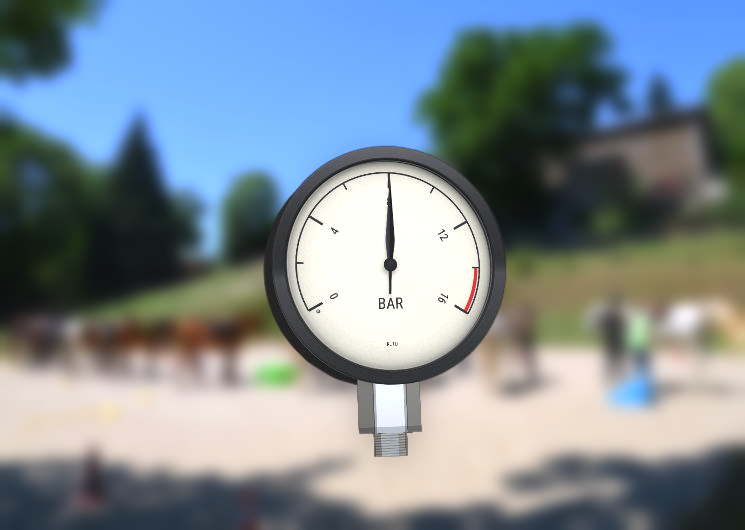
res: {"value": 8, "unit": "bar"}
